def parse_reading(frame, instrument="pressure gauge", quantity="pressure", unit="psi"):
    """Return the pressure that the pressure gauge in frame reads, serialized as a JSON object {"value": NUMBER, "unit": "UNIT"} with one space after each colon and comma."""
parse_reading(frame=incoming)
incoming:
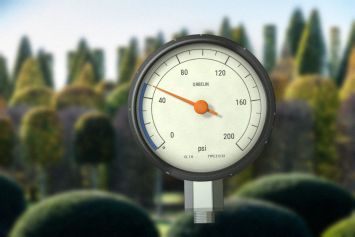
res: {"value": 50, "unit": "psi"}
